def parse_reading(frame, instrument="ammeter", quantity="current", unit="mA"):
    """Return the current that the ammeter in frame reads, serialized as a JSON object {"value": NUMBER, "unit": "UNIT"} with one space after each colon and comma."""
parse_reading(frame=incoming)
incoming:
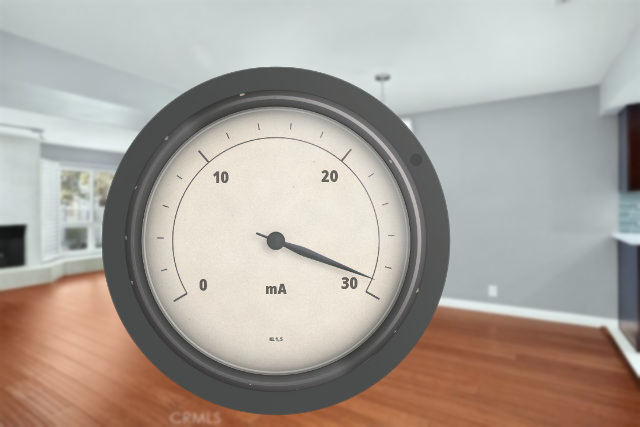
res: {"value": 29, "unit": "mA"}
